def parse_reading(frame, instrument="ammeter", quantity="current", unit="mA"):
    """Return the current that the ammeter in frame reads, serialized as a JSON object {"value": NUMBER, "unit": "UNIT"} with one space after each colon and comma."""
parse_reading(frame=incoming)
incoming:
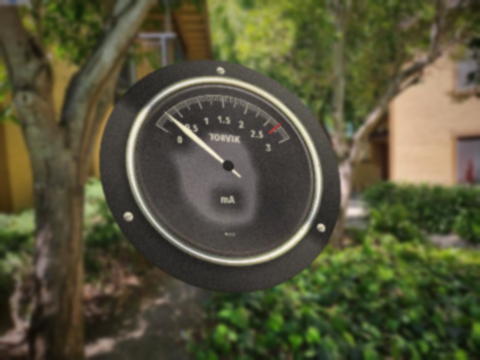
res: {"value": 0.25, "unit": "mA"}
